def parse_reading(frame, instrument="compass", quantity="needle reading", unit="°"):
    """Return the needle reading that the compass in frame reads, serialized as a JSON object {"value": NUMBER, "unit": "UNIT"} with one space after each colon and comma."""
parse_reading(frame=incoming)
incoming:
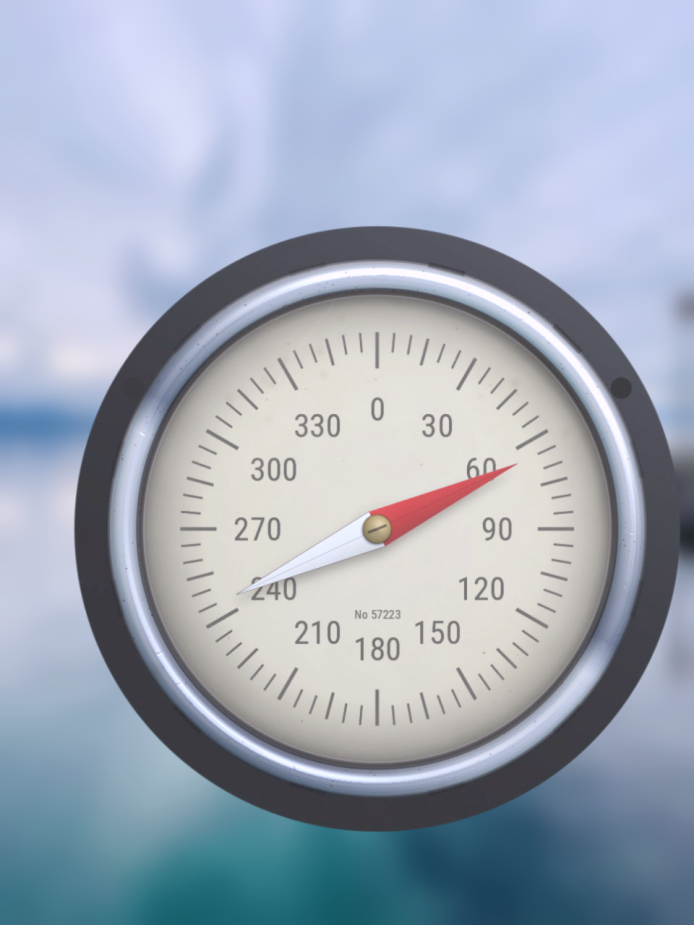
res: {"value": 65, "unit": "°"}
